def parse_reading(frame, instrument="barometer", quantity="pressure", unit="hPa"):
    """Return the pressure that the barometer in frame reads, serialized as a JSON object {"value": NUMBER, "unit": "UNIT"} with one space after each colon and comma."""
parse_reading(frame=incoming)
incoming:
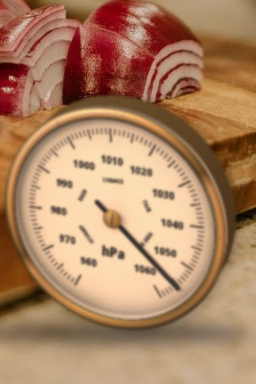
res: {"value": 1055, "unit": "hPa"}
